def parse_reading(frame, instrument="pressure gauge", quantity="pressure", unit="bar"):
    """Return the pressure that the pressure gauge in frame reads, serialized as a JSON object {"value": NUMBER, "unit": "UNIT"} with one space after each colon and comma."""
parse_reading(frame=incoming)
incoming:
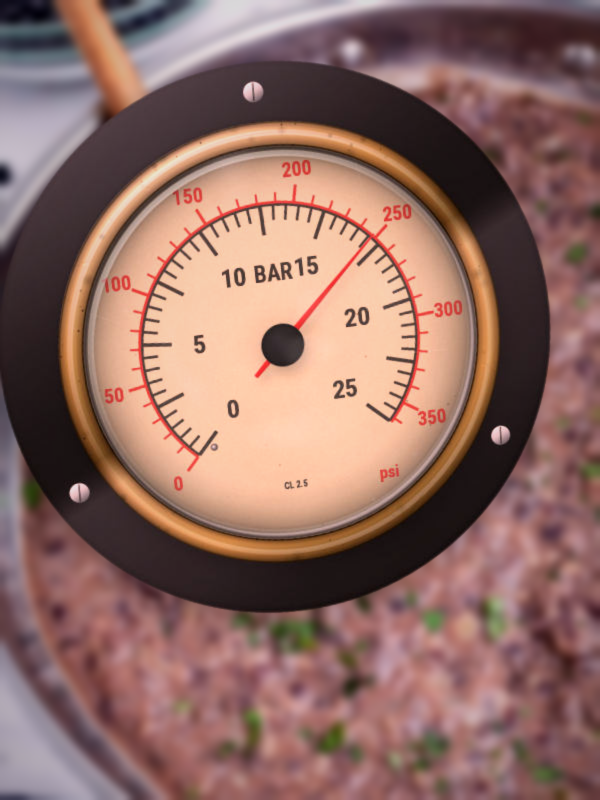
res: {"value": 17, "unit": "bar"}
